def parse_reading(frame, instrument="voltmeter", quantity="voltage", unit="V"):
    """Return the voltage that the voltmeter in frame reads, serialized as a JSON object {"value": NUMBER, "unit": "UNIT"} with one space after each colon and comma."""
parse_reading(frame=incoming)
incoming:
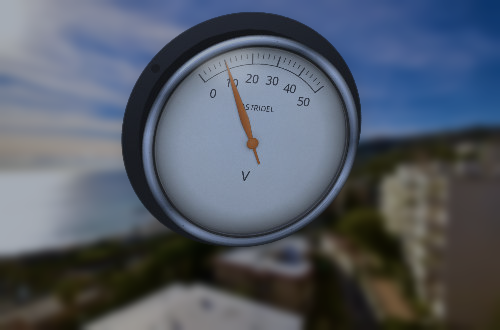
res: {"value": 10, "unit": "V"}
